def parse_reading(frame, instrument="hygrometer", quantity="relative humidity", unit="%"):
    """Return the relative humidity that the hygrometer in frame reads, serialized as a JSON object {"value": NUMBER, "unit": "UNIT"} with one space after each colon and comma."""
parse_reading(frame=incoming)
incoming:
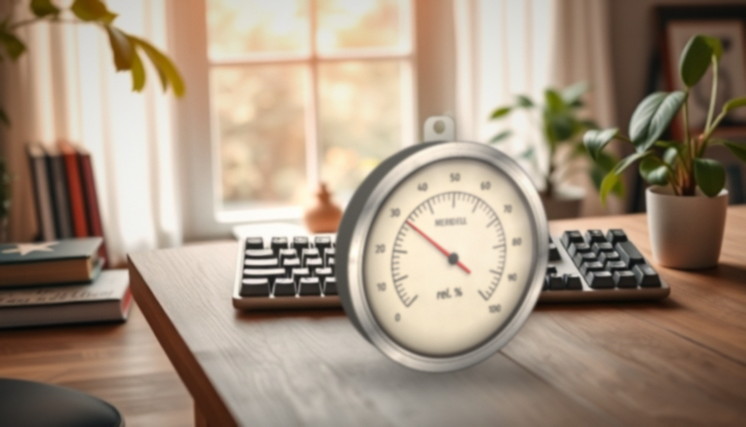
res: {"value": 30, "unit": "%"}
